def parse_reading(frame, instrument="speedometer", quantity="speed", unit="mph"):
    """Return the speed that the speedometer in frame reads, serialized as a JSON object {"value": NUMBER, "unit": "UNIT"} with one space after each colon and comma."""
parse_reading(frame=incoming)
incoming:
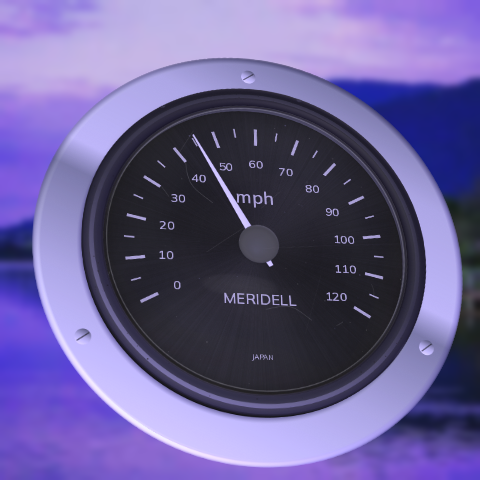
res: {"value": 45, "unit": "mph"}
